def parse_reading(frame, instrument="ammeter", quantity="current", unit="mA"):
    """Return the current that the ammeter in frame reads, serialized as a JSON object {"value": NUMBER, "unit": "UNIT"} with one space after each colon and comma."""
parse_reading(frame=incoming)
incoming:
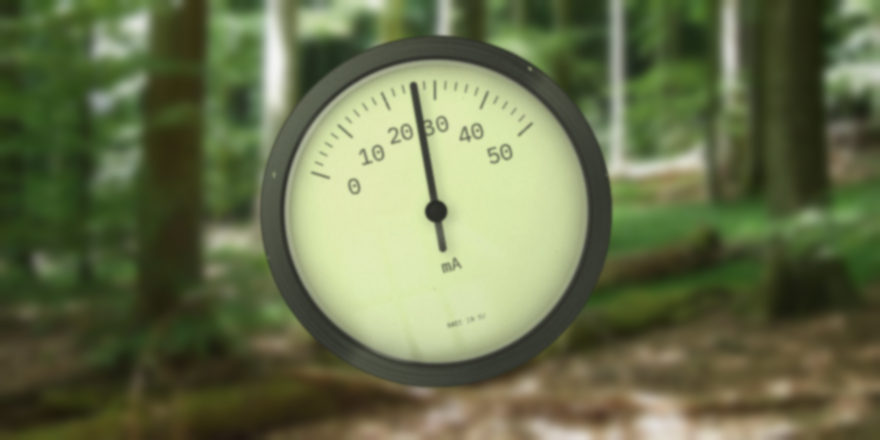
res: {"value": 26, "unit": "mA"}
